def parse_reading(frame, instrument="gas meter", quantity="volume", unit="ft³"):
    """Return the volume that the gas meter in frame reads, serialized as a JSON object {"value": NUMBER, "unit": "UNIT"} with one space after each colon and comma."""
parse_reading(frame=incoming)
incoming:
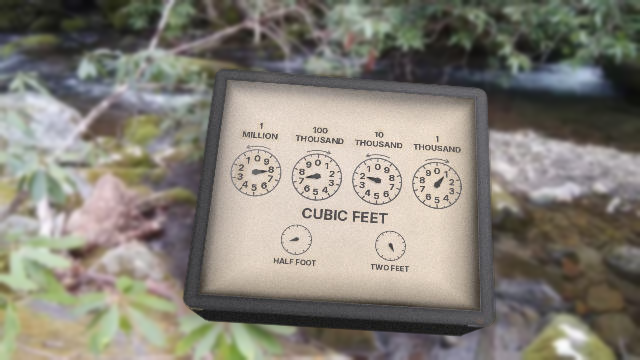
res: {"value": 772100, "unit": "ft³"}
